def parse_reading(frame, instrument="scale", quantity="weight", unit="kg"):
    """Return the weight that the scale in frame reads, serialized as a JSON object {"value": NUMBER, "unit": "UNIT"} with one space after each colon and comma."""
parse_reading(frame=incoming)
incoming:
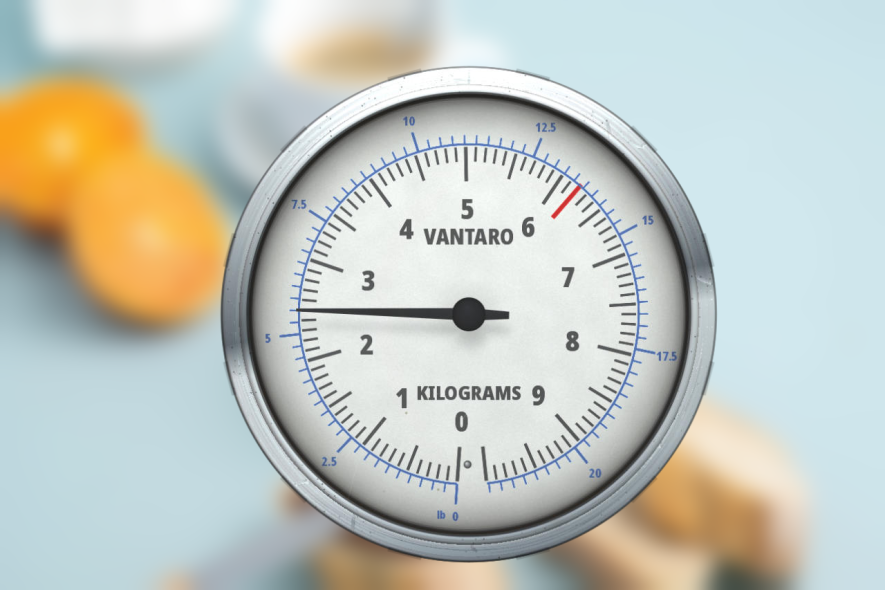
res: {"value": 2.5, "unit": "kg"}
